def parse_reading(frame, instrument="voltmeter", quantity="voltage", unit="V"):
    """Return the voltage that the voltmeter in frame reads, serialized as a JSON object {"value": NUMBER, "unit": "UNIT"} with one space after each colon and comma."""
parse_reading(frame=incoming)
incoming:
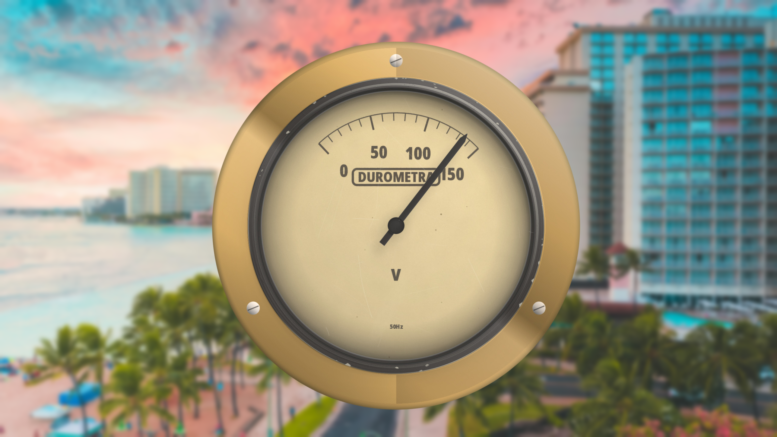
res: {"value": 135, "unit": "V"}
